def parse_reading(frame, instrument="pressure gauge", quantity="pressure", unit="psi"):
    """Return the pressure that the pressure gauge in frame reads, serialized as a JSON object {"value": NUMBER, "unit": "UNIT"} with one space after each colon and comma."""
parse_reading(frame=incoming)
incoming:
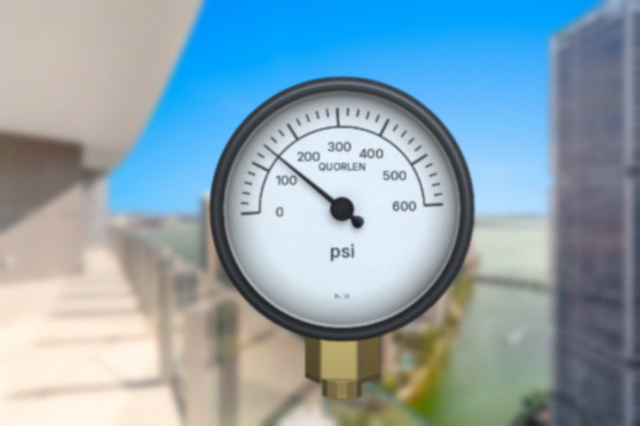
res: {"value": 140, "unit": "psi"}
